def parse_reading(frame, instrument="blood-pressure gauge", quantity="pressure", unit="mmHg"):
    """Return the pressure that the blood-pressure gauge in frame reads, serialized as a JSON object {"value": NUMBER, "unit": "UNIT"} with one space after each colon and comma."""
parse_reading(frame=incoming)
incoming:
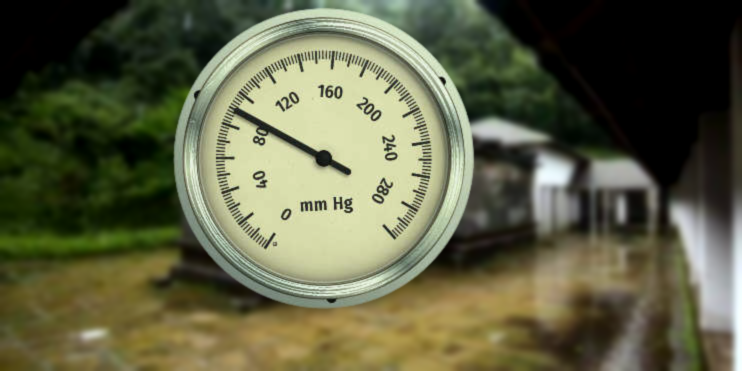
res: {"value": 90, "unit": "mmHg"}
